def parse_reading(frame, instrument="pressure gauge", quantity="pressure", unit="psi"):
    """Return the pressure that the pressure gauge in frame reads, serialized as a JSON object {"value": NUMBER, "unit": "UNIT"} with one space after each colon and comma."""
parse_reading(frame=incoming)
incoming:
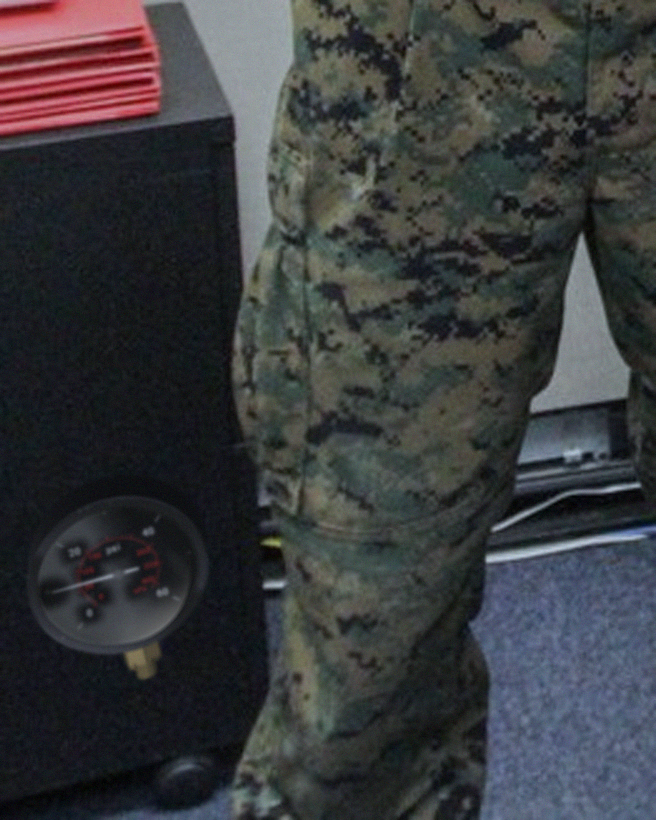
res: {"value": 10, "unit": "psi"}
